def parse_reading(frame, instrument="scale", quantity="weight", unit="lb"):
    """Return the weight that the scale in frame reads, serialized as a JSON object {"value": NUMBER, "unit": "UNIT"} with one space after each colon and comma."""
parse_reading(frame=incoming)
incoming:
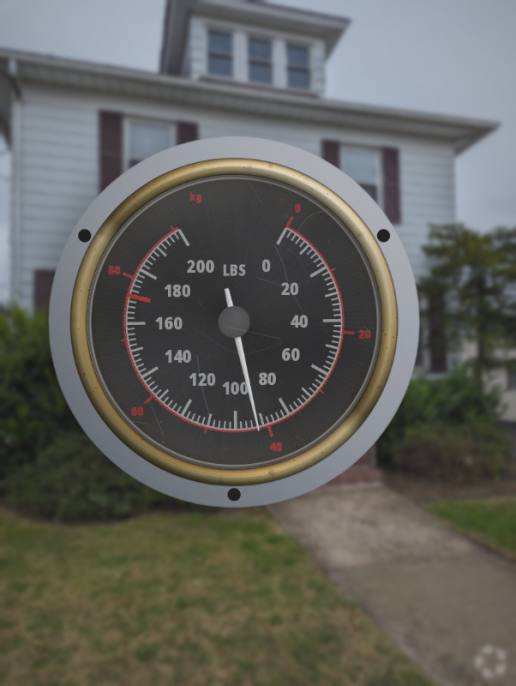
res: {"value": 92, "unit": "lb"}
